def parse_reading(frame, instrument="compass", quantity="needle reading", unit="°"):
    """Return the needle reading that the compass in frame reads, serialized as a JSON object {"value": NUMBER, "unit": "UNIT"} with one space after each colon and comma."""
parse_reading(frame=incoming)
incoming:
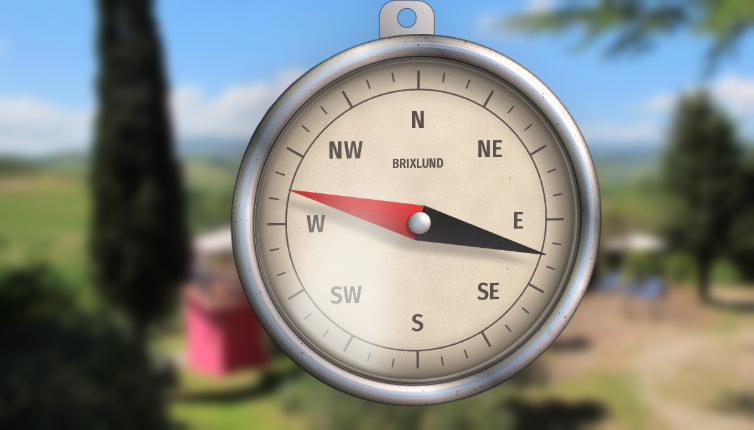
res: {"value": 285, "unit": "°"}
